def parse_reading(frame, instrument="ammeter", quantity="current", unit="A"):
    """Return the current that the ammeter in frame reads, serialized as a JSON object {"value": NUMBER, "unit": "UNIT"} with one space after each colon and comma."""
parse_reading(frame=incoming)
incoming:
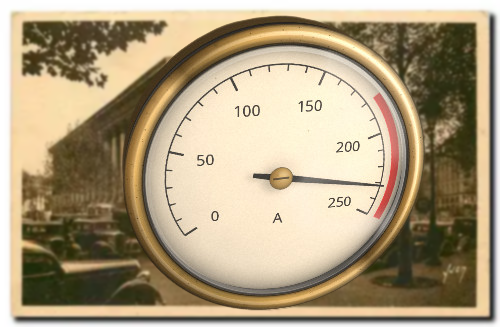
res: {"value": 230, "unit": "A"}
